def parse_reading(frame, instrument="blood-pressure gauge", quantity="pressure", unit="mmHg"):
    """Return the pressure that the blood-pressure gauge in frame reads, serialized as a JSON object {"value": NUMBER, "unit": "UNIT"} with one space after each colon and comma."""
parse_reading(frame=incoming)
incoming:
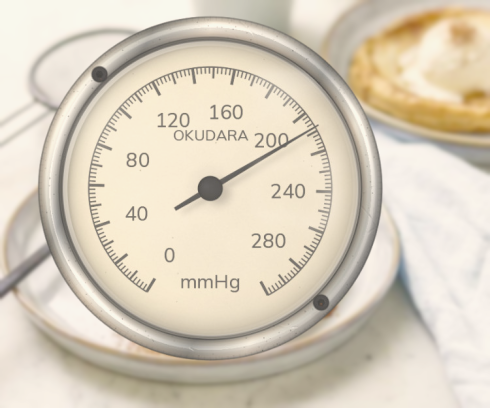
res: {"value": 208, "unit": "mmHg"}
